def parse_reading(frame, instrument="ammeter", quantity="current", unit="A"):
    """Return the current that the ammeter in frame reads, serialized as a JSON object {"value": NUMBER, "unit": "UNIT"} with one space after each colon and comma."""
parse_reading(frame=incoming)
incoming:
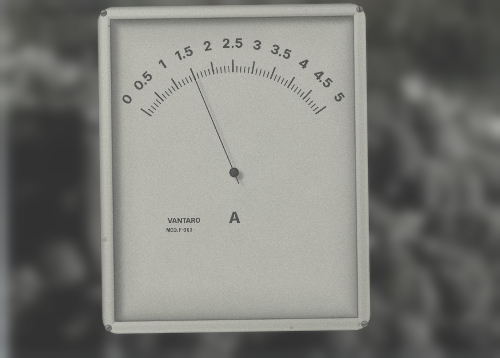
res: {"value": 1.5, "unit": "A"}
